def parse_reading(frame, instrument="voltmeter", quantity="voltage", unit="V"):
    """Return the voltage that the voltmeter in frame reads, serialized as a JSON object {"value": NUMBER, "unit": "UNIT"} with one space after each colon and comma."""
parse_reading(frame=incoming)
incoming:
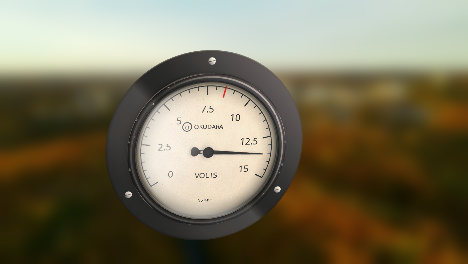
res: {"value": 13.5, "unit": "V"}
